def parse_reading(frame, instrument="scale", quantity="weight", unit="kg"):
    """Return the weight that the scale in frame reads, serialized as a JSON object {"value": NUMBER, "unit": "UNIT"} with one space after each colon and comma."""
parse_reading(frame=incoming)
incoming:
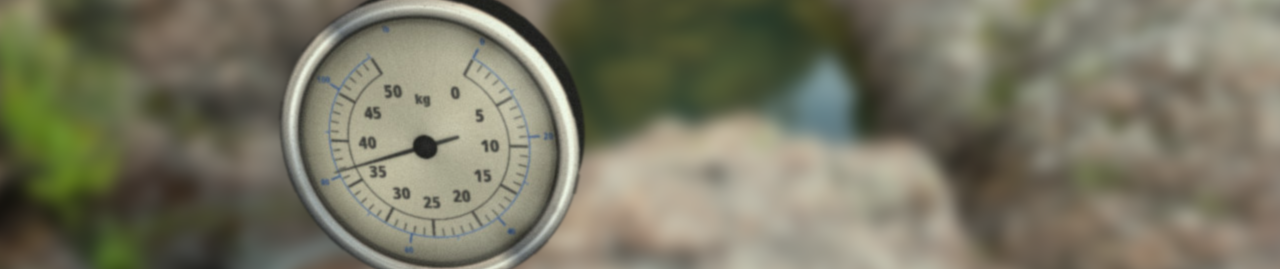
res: {"value": 37, "unit": "kg"}
